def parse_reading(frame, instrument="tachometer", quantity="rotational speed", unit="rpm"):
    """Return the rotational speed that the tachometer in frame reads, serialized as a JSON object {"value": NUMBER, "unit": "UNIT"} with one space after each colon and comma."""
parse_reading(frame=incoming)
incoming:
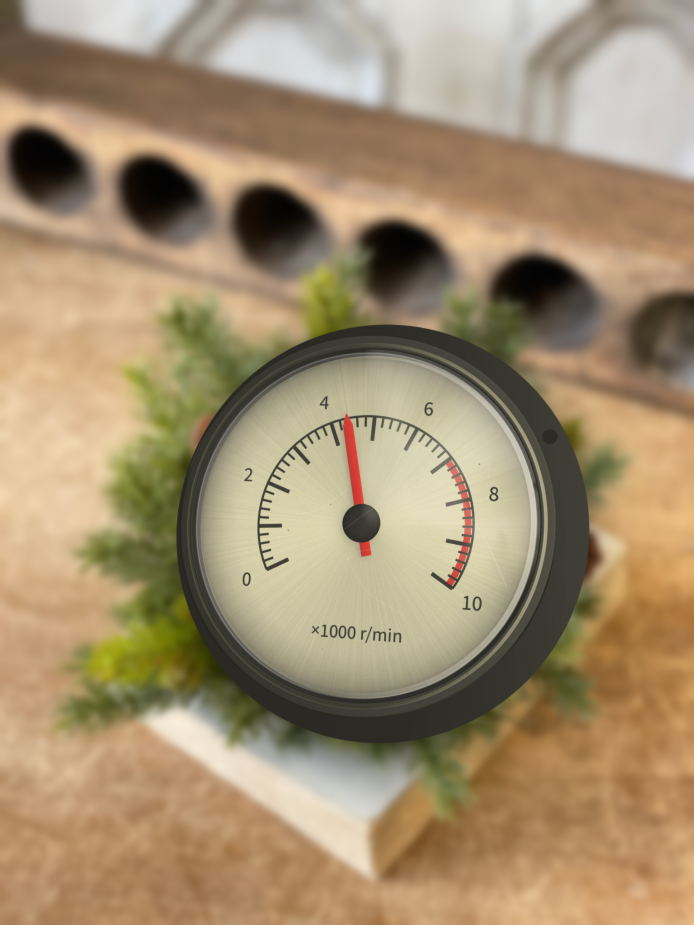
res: {"value": 4400, "unit": "rpm"}
